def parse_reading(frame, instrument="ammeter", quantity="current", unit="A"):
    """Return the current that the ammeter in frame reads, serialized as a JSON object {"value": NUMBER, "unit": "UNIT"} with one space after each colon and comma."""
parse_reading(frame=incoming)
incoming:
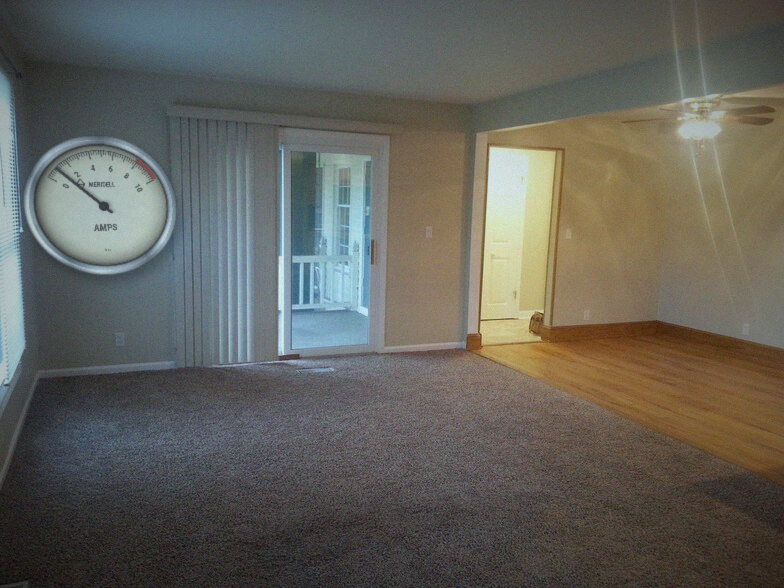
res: {"value": 1, "unit": "A"}
